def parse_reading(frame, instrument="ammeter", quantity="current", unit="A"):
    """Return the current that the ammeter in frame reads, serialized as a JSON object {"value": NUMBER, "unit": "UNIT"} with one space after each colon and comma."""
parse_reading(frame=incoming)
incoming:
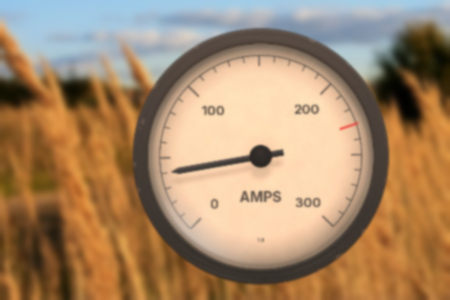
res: {"value": 40, "unit": "A"}
